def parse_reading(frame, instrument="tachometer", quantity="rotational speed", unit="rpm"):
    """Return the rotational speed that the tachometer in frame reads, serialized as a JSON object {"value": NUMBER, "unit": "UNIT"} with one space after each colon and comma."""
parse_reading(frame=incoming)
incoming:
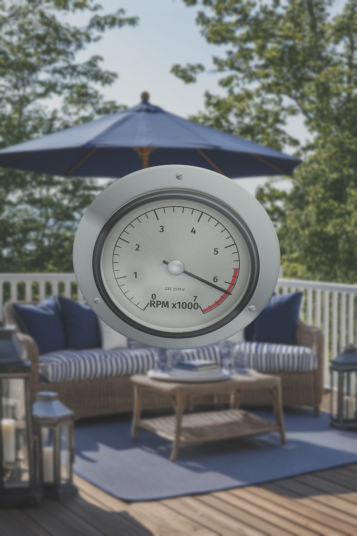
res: {"value": 6200, "unit": "rpm"}
